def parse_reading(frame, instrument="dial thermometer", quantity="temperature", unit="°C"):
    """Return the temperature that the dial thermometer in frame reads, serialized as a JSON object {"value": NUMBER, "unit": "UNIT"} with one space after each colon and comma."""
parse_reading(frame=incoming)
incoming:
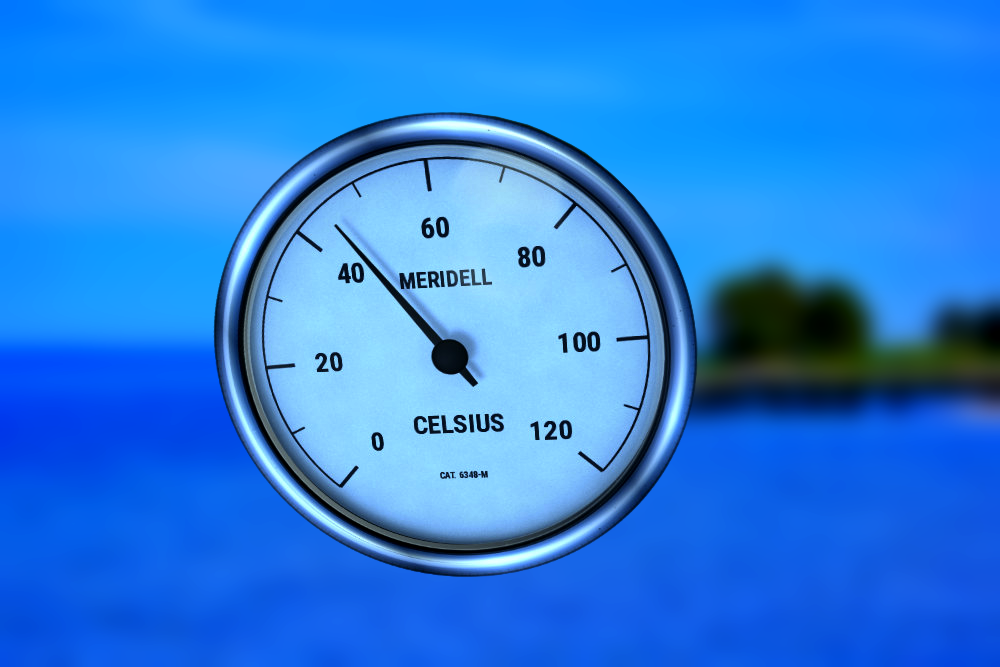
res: {"value": 45, "unit": "°C"}
